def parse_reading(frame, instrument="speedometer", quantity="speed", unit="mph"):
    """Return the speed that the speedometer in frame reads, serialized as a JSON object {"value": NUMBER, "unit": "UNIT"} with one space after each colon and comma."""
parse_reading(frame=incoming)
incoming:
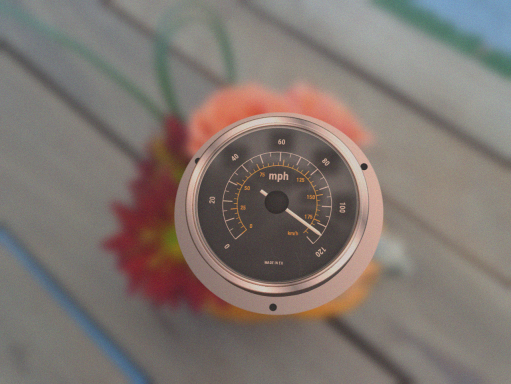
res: {"value": 115, "unit": "mph"}
